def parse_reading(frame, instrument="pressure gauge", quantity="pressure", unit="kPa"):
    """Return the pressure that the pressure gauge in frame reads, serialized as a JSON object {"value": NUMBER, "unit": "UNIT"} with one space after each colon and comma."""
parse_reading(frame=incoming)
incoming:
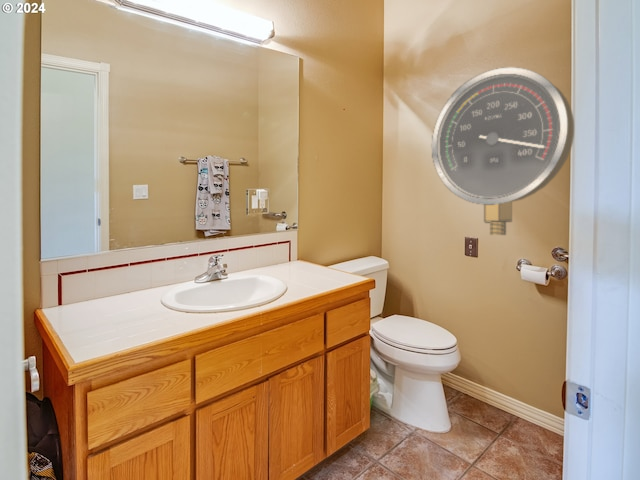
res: {"value": 380, "unit": "kPa"}
